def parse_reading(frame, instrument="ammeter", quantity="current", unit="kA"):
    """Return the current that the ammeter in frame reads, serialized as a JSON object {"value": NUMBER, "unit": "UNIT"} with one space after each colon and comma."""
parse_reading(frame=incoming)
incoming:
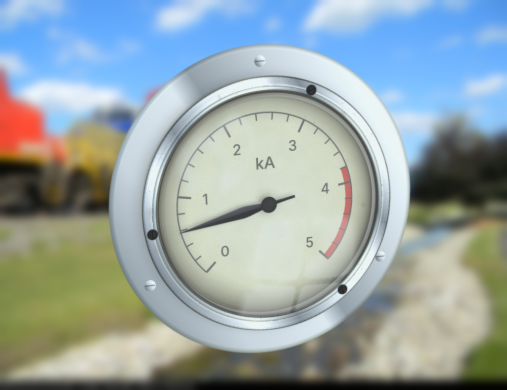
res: {"value": 0.6, "unit": "kA"}
